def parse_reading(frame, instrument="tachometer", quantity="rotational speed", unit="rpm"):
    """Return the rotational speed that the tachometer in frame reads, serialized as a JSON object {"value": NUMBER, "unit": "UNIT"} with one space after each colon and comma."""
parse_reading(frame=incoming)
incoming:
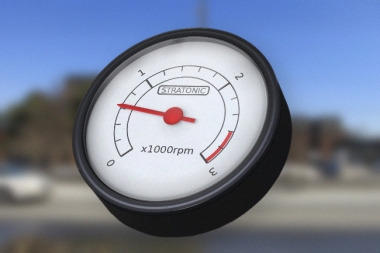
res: {"value": 600, "unit": "rpm"}
